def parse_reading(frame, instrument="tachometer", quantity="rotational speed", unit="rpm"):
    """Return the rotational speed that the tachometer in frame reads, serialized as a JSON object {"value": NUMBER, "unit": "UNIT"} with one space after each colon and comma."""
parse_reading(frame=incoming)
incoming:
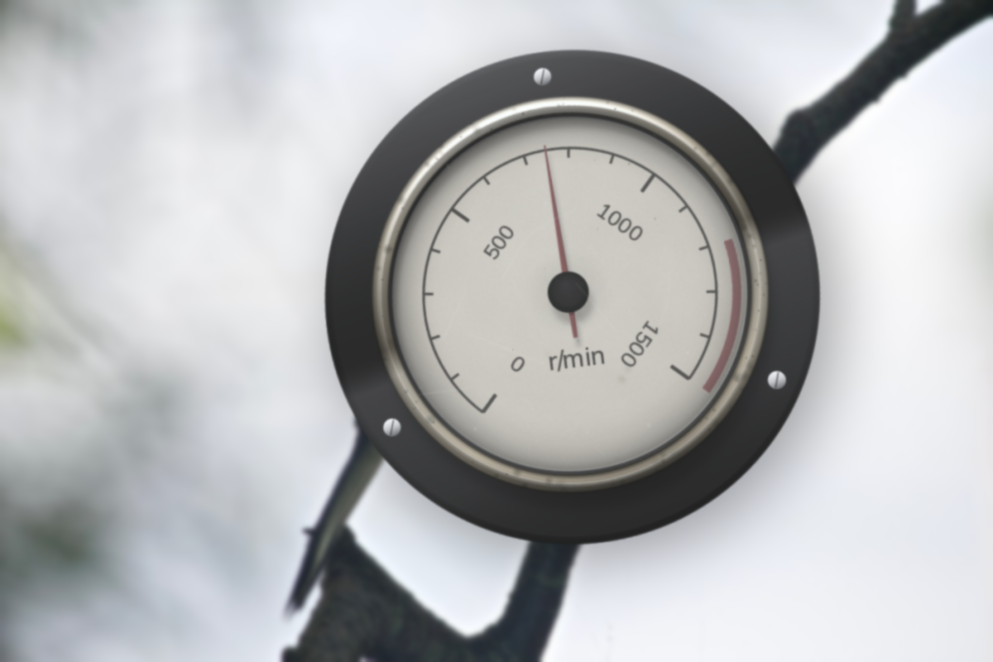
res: {"value": 750, "unit": "rpm"}
